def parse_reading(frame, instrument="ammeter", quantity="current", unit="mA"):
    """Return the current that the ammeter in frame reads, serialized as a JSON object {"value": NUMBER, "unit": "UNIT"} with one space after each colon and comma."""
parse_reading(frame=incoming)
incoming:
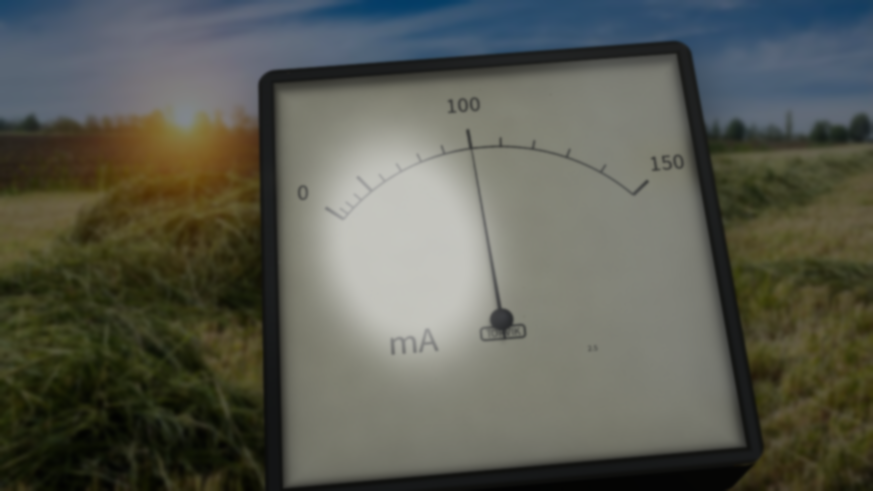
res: {"value": 100, "unit": "mA"}
